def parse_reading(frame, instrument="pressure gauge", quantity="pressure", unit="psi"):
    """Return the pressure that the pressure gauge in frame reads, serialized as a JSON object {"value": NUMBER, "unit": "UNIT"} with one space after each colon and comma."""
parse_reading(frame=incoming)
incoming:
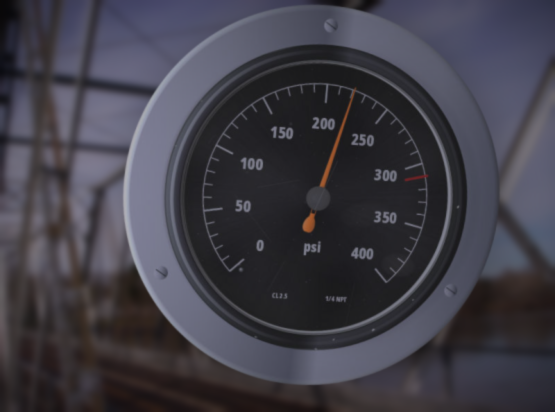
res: {"value": 220, "unit": "psi"}
